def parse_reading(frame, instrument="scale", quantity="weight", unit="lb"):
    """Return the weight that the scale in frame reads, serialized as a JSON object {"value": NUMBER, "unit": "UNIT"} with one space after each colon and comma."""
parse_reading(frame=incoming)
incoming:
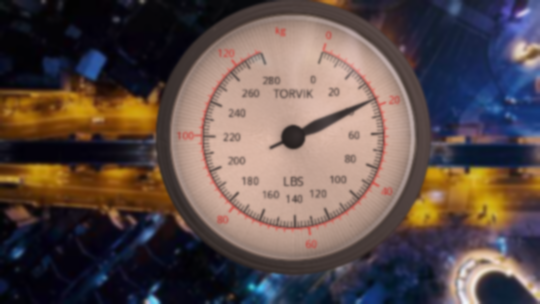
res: {"value": 40, "unit": "lb"}
